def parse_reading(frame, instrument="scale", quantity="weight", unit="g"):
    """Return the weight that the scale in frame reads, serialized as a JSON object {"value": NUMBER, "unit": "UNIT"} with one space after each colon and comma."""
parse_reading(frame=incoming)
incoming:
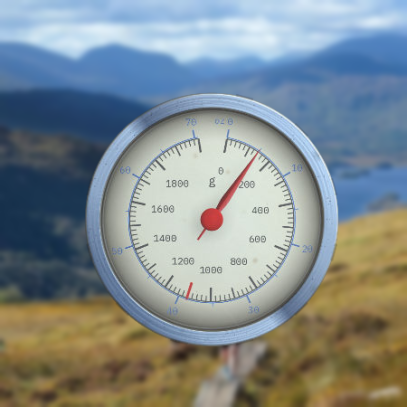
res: {"value": 140, "unit": "g"}
